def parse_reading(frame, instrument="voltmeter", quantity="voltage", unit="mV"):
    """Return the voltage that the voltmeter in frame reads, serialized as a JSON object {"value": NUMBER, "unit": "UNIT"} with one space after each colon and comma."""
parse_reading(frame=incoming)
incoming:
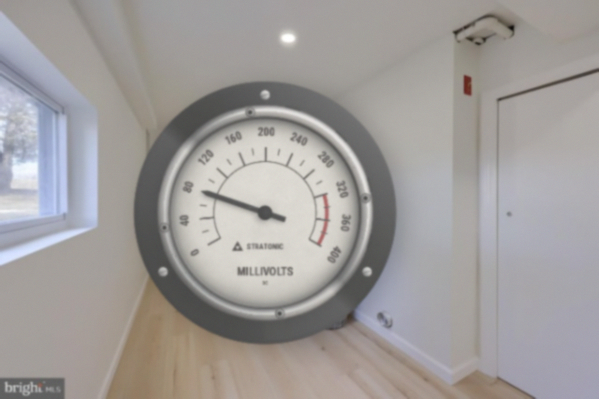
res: {"value": 80, "unit": "mV"}
